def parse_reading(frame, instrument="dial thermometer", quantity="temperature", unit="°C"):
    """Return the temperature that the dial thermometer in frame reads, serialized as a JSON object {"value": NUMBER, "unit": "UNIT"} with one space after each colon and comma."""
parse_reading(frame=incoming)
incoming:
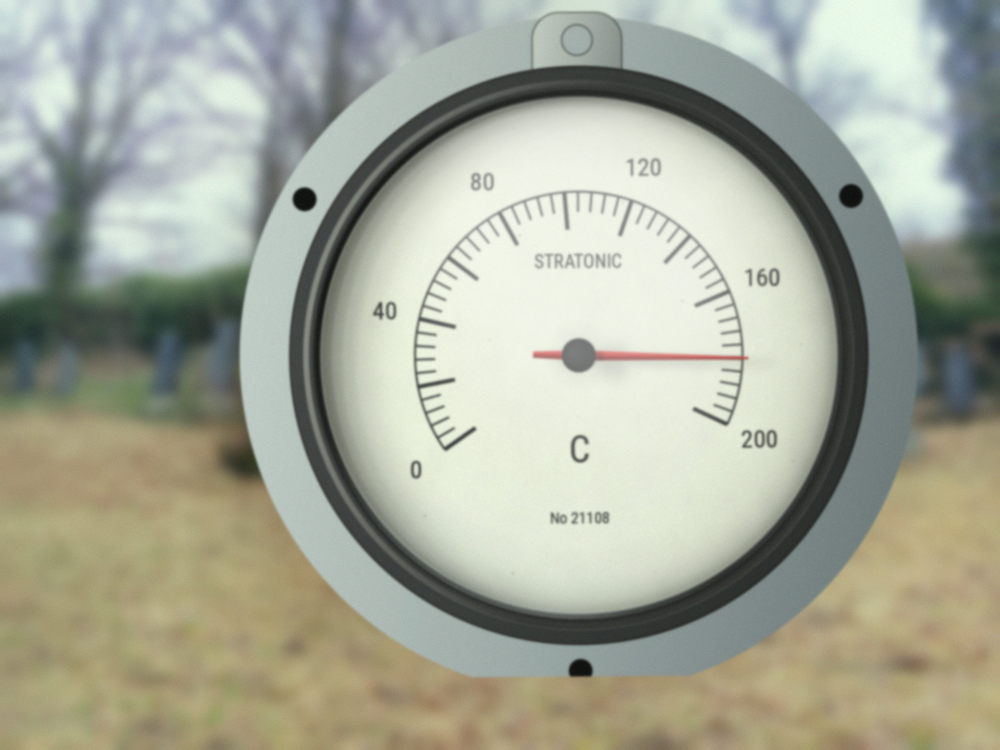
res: {"value": 180, "unit": "°C"}
